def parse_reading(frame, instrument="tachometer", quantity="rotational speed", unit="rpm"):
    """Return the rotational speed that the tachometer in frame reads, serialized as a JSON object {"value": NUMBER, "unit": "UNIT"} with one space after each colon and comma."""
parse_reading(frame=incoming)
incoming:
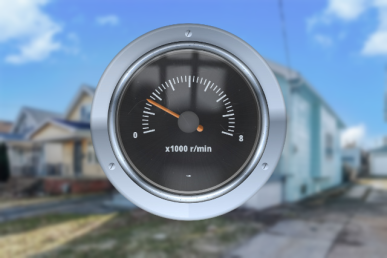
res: {"value": 1600, "unit": "rpm"}
